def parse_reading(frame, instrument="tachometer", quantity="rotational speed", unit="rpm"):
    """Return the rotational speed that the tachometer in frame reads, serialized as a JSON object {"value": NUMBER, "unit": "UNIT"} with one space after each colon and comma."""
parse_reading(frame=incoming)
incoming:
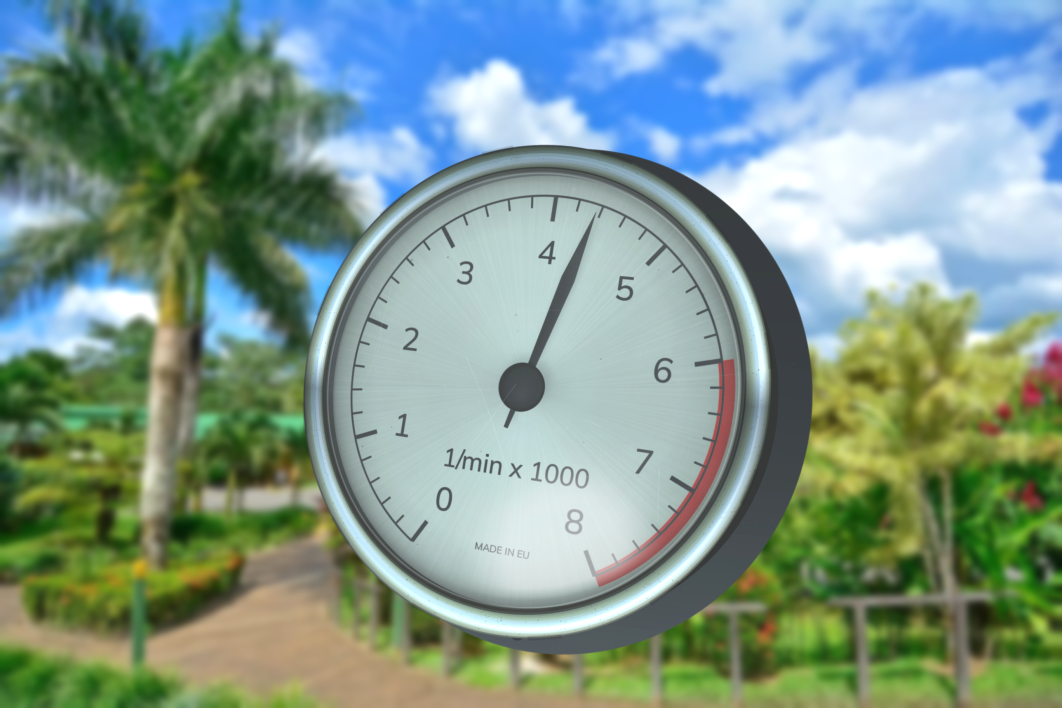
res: {"value": 4400, "unit": "rpm"}
